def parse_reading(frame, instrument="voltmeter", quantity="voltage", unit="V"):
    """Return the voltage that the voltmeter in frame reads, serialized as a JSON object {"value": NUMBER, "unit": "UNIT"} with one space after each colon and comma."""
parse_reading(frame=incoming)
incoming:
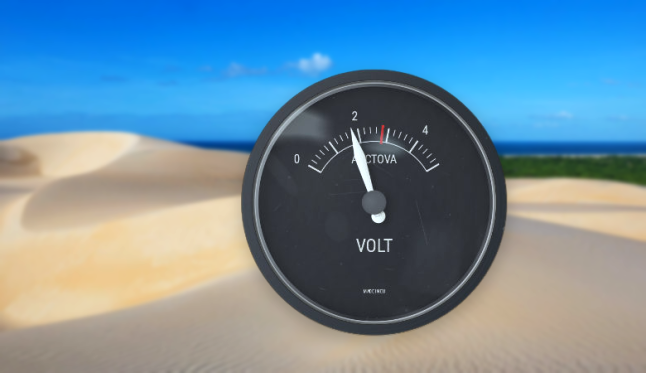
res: {"value": 1.8, "unit": "V"}
